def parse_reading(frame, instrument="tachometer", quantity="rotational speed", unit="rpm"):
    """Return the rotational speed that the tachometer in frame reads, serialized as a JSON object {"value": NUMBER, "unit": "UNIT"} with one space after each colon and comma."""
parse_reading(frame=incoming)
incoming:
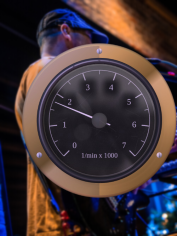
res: {"value": 1750, "unit": "rpm"}
